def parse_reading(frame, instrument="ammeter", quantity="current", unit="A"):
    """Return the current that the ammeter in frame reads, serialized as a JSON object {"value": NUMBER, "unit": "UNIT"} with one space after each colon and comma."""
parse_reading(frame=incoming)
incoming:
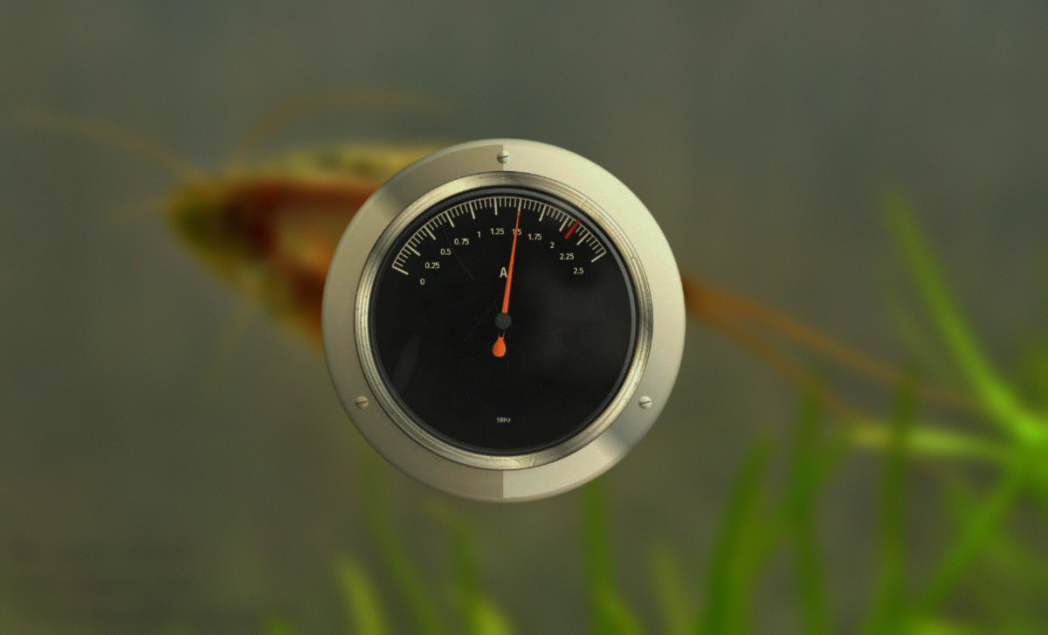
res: {"value": 1.5, "unit": "A"}
